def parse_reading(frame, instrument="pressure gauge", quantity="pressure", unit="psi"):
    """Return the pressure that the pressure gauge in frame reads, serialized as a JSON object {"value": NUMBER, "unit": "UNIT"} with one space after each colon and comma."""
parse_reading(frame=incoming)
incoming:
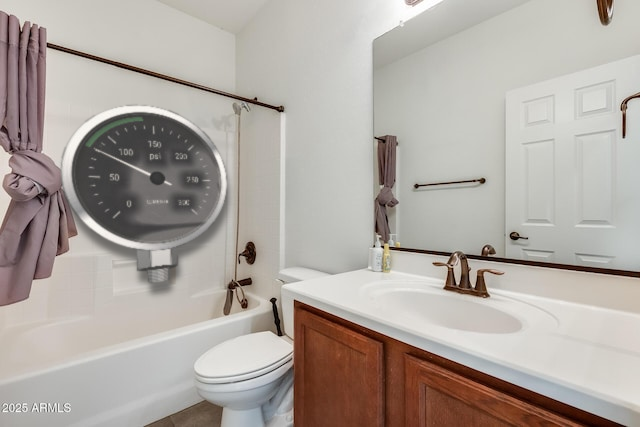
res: {"value": 80, "unit": "psi"}
